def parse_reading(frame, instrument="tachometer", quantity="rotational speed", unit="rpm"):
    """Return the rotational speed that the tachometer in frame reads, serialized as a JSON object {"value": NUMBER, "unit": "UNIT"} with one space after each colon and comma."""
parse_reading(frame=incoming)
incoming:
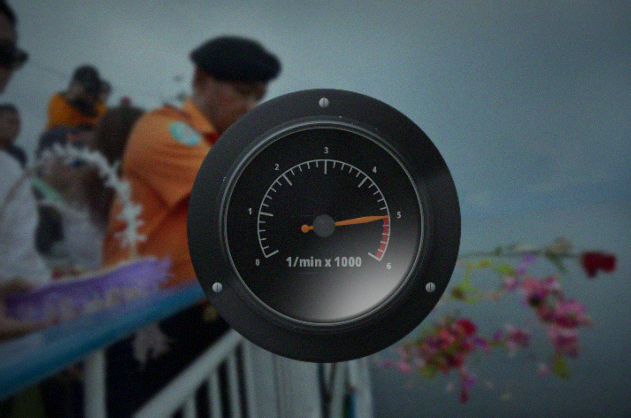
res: {"value": 5000, "unit": "rpm"}
